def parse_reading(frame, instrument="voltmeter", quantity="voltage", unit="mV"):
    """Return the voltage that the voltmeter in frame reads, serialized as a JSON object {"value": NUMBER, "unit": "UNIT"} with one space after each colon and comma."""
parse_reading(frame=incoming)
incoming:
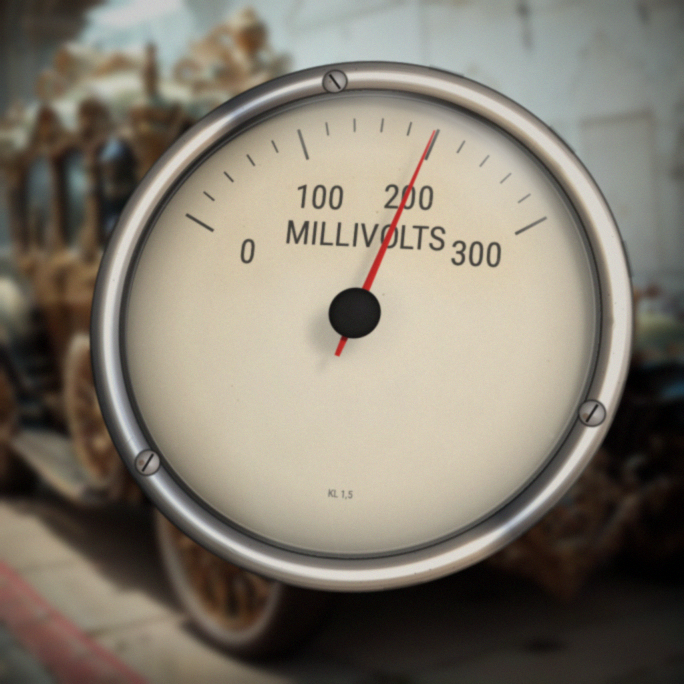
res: {"value": 200, "unit": "mV"}
